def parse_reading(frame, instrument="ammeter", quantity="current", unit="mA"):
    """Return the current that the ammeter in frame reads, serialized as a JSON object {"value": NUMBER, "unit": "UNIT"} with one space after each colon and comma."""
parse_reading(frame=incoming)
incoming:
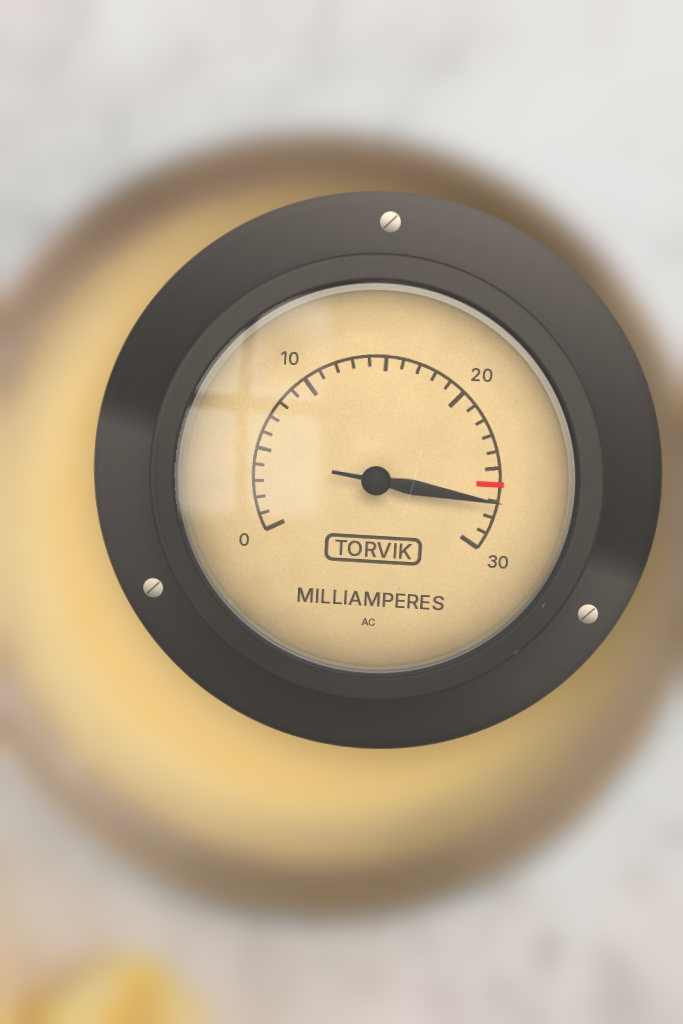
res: {"value": 27, "unit": "mA"}
